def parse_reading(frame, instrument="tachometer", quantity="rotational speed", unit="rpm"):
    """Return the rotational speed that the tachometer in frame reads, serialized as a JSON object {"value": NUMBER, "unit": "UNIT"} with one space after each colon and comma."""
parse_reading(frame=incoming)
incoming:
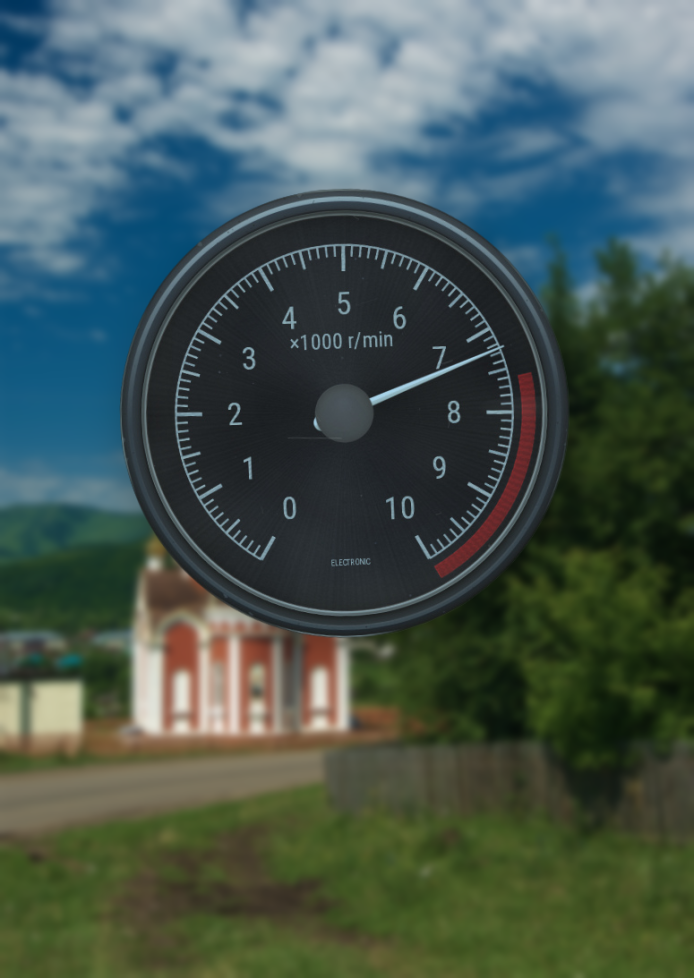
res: {"value": 7250, "unit": "rpm"}
